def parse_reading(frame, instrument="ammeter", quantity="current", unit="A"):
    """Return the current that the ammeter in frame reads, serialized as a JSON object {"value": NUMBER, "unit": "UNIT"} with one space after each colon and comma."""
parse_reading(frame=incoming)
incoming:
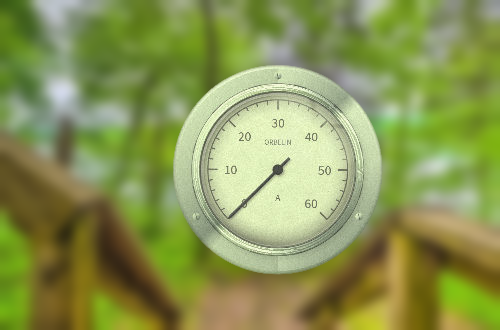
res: {"value": 0, "unit": "A"}
